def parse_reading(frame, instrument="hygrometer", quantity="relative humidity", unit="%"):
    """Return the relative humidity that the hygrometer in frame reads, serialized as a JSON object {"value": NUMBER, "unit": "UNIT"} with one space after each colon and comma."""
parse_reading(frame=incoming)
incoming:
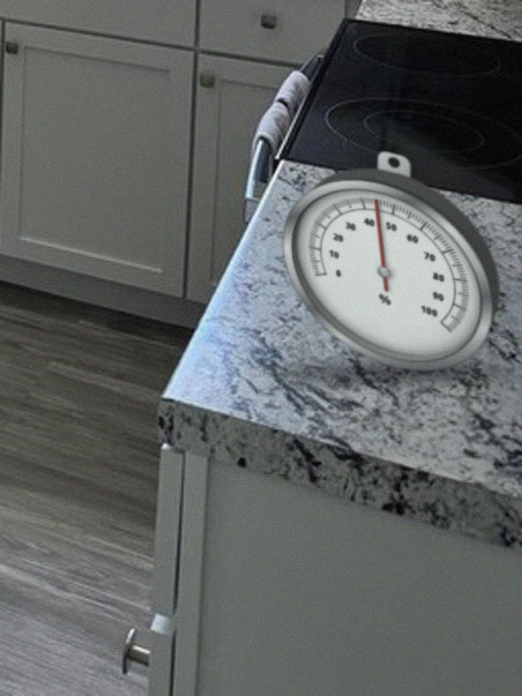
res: {"value": 45, "unit": "%"}
